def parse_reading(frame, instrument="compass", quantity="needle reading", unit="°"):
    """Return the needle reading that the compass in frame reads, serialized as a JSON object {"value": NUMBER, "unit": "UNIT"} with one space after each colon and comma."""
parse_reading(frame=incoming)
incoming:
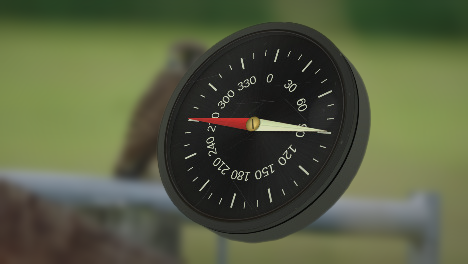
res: {"value": 270, "unit": "°"}
